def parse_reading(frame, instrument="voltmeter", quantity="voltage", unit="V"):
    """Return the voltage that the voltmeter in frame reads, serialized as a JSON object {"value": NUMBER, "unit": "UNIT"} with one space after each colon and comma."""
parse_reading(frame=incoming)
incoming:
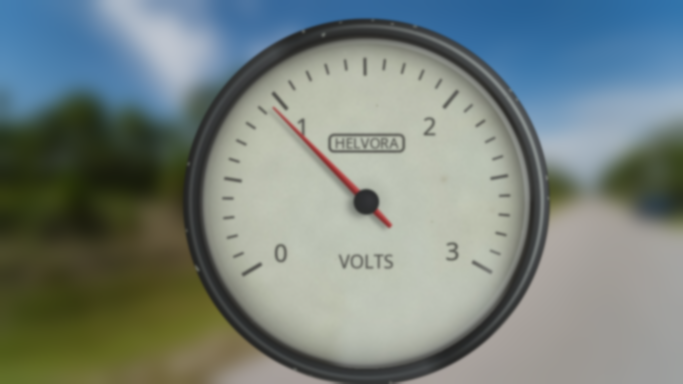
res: {"value": 0.95, "unit": "V"}
